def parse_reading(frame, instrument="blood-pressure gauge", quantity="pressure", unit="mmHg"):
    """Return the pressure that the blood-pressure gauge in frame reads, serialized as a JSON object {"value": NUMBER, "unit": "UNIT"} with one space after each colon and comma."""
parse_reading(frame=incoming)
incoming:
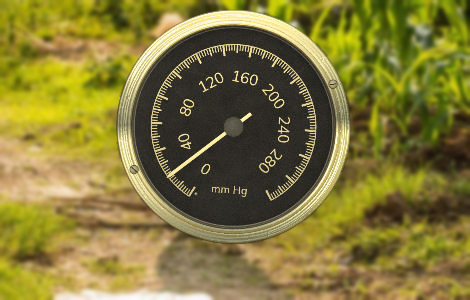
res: {"value": 20, "unit": "mmHg"}
